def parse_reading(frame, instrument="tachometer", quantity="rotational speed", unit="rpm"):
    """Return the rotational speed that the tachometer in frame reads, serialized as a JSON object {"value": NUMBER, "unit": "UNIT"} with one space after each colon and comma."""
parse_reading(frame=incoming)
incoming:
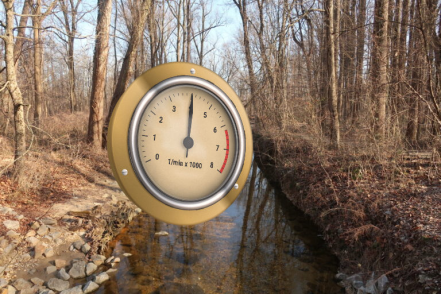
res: {"value": 4000, "unit": "rpm"}
